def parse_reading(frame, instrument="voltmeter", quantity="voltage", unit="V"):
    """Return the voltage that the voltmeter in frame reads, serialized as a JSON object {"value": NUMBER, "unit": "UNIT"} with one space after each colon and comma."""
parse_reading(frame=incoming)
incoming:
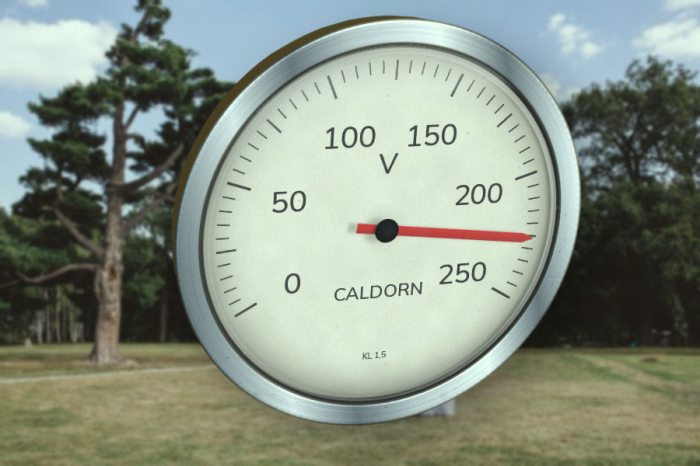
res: {"value": 225, "unit": "V"}
